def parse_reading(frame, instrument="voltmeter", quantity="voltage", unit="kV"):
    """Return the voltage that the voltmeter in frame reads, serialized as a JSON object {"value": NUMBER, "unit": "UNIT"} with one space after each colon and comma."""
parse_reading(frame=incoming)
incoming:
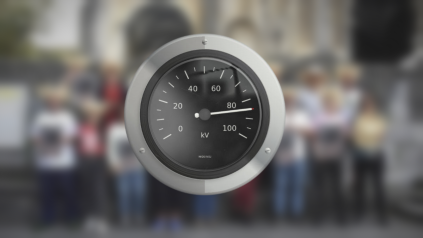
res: {"value": 85, "unit": "kV"}
